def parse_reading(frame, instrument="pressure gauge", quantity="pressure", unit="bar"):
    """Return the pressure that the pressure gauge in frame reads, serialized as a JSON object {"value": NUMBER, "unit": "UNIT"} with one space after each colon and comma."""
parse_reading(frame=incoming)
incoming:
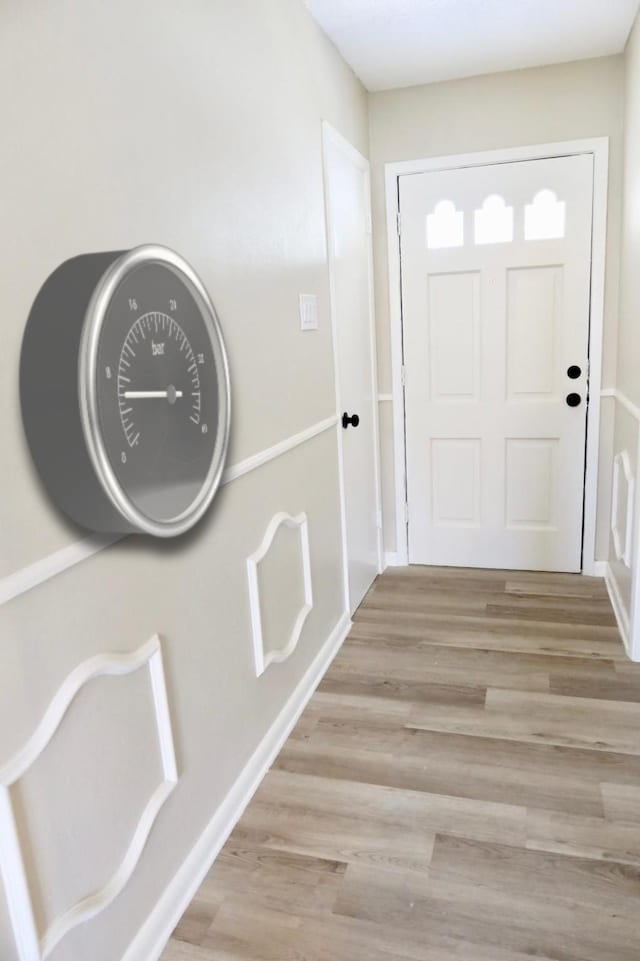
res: {"value": 6, "unit": "bar"}
